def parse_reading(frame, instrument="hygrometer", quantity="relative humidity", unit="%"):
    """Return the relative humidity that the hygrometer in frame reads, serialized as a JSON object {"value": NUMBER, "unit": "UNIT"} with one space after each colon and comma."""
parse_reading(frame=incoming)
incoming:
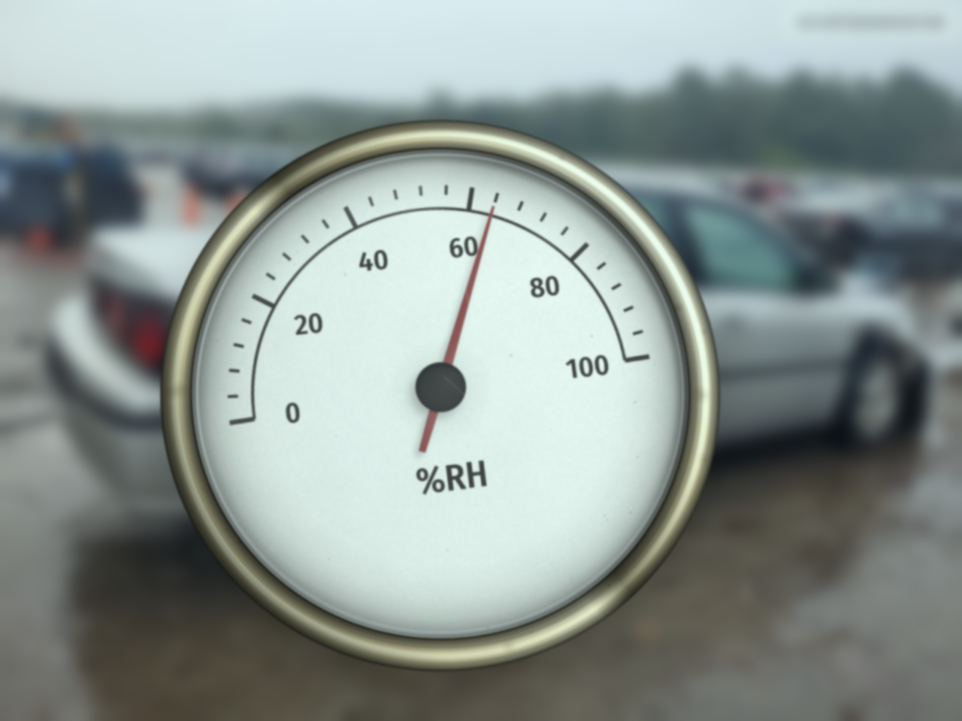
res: {"value": 64, "unit": "%"}
